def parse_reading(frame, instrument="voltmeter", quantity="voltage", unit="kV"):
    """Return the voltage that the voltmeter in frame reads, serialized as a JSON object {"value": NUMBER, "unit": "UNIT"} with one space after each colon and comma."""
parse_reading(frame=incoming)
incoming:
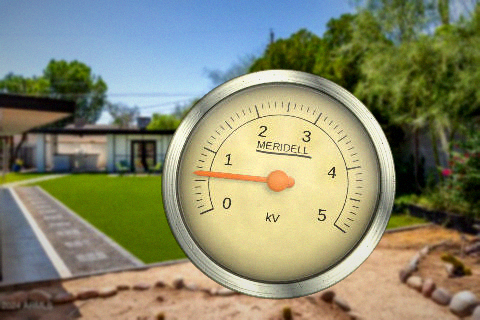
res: {"value": 0.6, "unit": "kV"}
